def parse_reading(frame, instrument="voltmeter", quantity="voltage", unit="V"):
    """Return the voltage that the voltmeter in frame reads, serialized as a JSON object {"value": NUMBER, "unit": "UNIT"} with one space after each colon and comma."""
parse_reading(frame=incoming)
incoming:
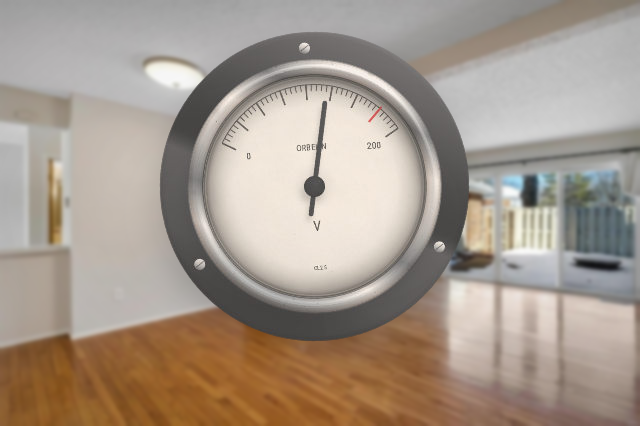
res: {"value": 120, "unit": "V"}
